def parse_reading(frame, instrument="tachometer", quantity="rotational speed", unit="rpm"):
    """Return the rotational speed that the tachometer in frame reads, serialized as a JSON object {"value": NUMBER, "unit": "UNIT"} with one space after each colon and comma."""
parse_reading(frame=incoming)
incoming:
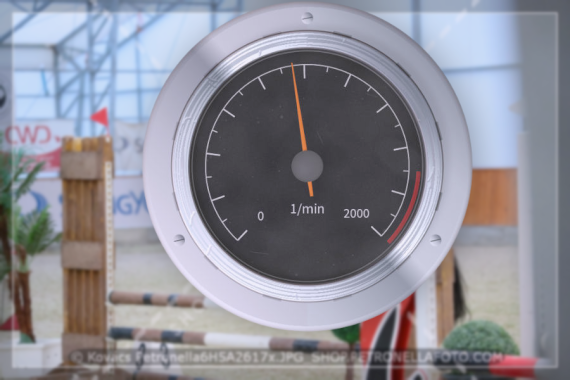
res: {"value": 950, "unit": "rpm"}
